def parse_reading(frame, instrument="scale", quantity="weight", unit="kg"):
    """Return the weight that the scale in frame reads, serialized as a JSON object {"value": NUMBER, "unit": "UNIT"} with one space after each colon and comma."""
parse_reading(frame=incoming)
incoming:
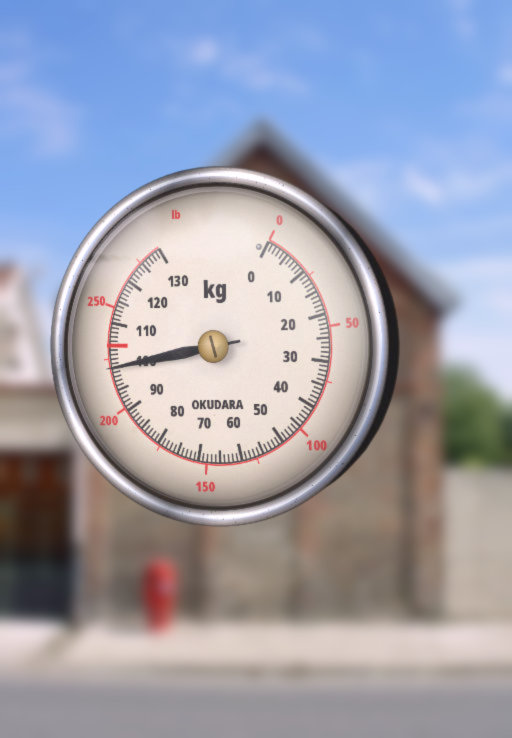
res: {"value": 100, "unit": "kg"}
